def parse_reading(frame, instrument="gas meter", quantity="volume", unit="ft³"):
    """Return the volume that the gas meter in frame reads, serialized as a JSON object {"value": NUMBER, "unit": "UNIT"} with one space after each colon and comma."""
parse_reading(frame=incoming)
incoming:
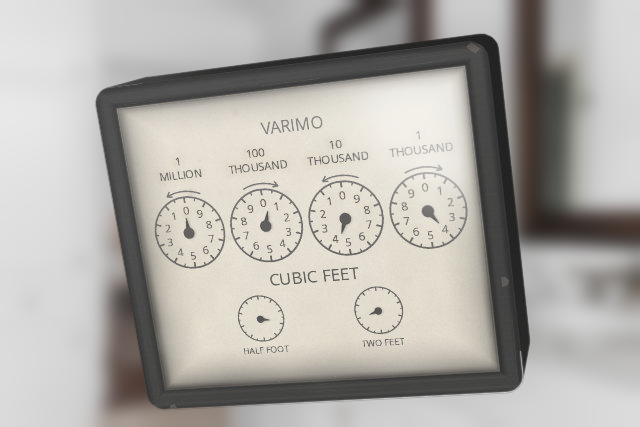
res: {"value": 4400, "unit": "ft³"}
